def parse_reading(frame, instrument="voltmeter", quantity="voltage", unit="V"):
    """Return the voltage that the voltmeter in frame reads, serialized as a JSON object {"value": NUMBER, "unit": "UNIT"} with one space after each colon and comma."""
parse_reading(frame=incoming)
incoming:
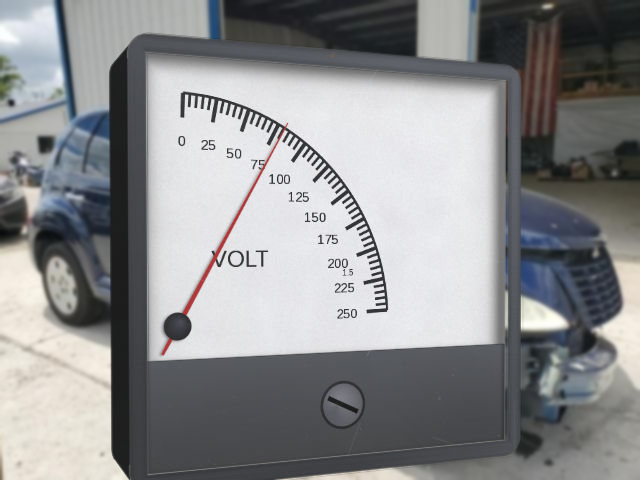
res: {"value": 80, "unit": "V"}
